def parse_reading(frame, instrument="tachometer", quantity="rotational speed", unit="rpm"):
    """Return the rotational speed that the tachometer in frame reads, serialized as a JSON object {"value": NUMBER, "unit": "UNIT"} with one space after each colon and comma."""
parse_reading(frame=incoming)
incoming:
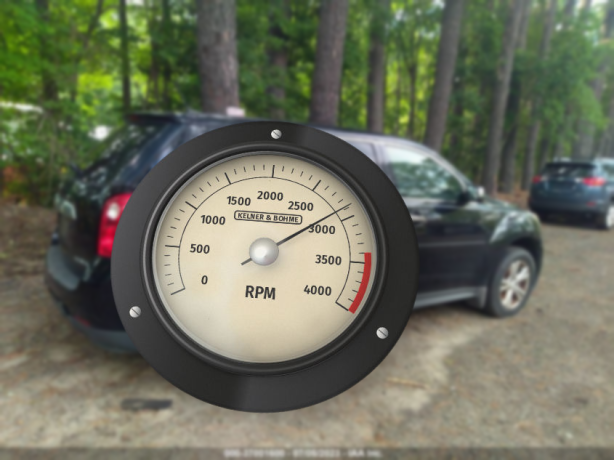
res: {"value": 2900, "unit": "rpm"}
